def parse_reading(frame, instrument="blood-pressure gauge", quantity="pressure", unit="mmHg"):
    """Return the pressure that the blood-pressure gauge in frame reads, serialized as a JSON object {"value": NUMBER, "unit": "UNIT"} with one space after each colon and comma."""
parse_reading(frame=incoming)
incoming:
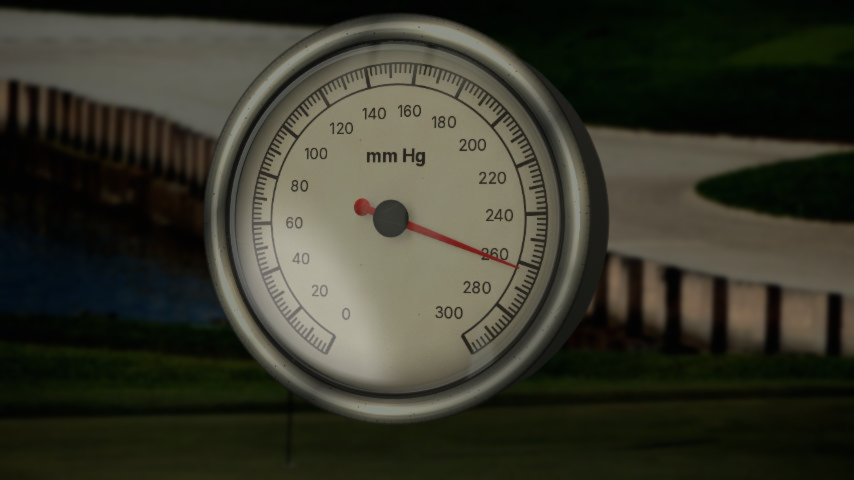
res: {"value": 262, "unit": "mmHg"}
